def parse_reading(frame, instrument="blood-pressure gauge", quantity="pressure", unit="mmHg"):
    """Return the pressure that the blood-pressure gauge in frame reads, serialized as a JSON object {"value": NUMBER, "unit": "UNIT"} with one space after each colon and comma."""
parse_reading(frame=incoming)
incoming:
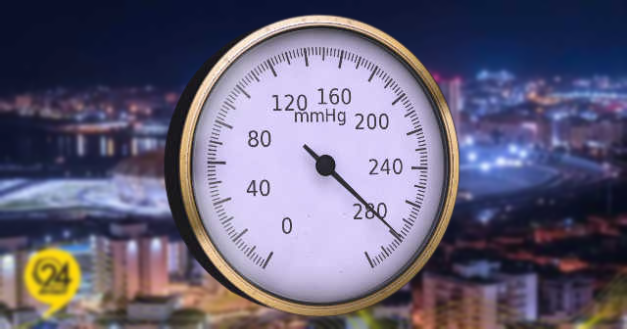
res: {"value": 280, "unit": "mmHg"}
